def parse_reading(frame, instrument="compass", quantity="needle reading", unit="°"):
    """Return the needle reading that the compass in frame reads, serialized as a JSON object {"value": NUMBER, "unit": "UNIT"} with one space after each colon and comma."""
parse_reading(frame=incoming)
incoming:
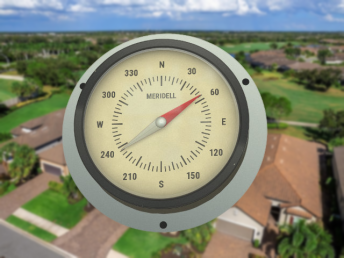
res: {"value": 55, "unit": "°"}
